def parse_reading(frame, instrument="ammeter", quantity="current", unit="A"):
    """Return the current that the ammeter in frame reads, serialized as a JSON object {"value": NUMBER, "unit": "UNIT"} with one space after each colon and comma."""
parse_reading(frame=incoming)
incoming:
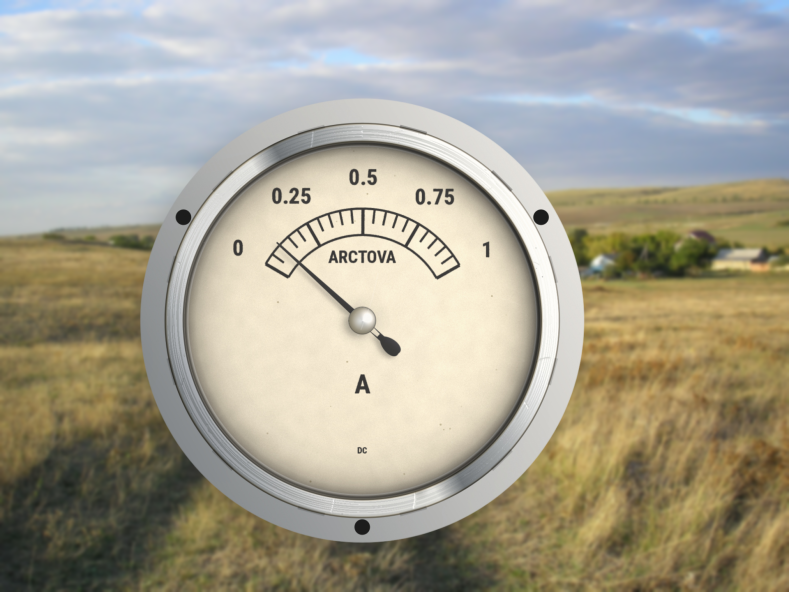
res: {"value": 0.1, "unit": "A"}
